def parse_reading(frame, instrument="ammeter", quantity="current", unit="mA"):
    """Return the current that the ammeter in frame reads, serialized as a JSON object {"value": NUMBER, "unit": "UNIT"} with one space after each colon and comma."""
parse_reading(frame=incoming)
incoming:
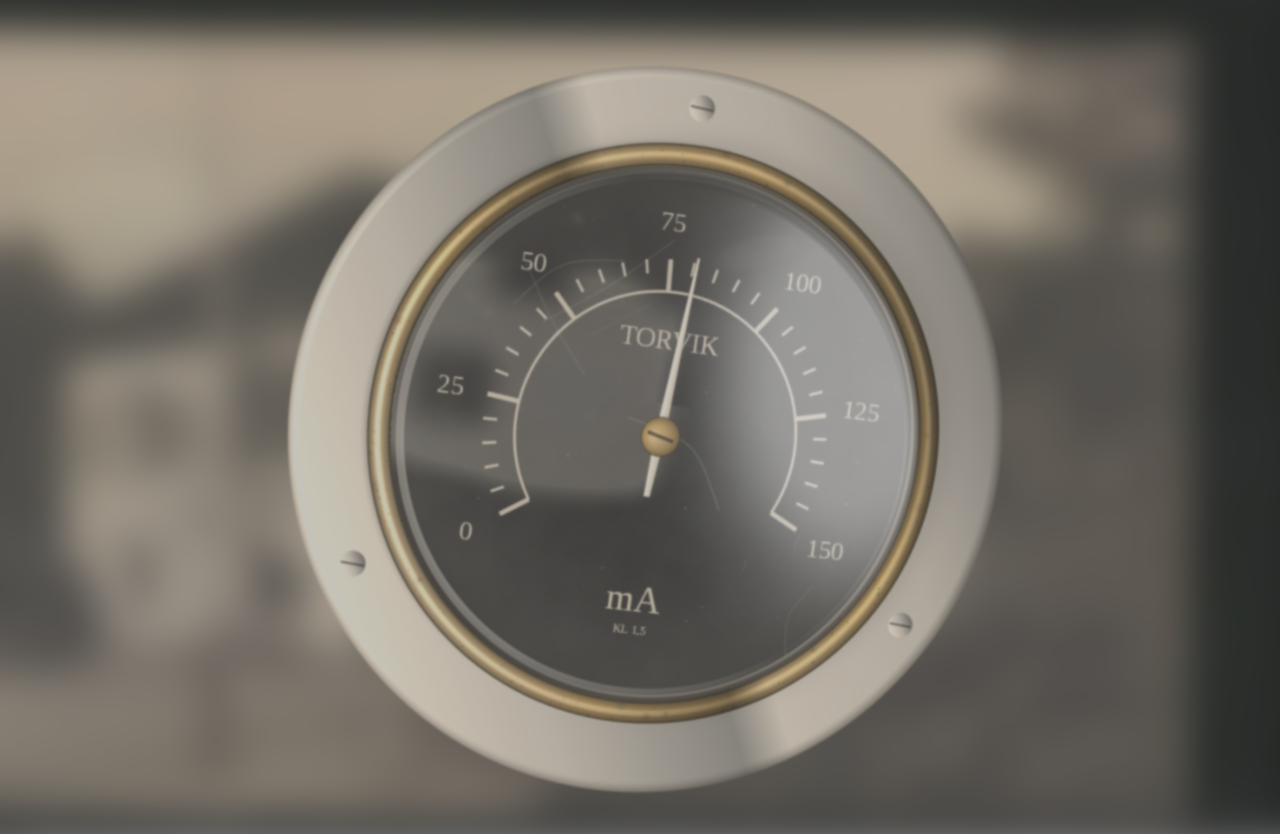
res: {"value": 80, "unit": "mA"}
